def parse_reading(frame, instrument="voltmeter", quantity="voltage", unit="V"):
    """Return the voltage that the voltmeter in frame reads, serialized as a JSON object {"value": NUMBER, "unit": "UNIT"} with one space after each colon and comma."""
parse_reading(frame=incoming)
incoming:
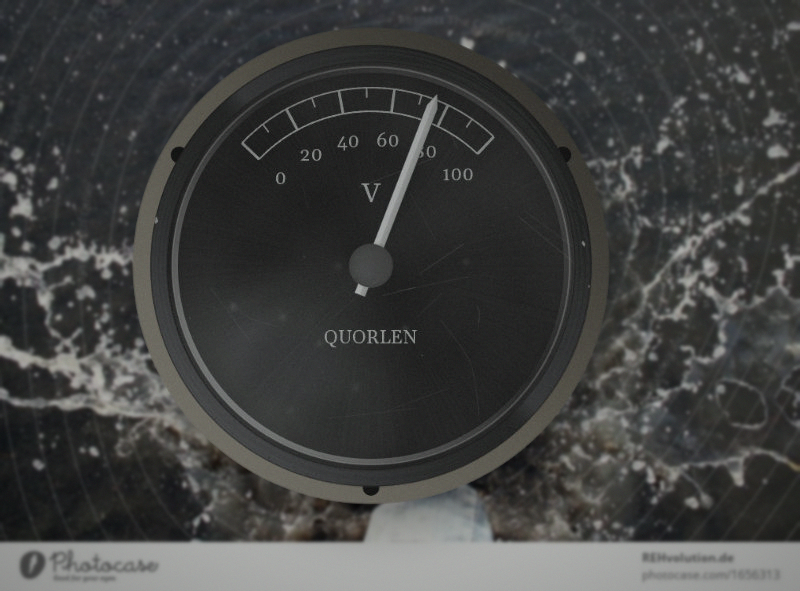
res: {"value": 75, "unit": "V"}
